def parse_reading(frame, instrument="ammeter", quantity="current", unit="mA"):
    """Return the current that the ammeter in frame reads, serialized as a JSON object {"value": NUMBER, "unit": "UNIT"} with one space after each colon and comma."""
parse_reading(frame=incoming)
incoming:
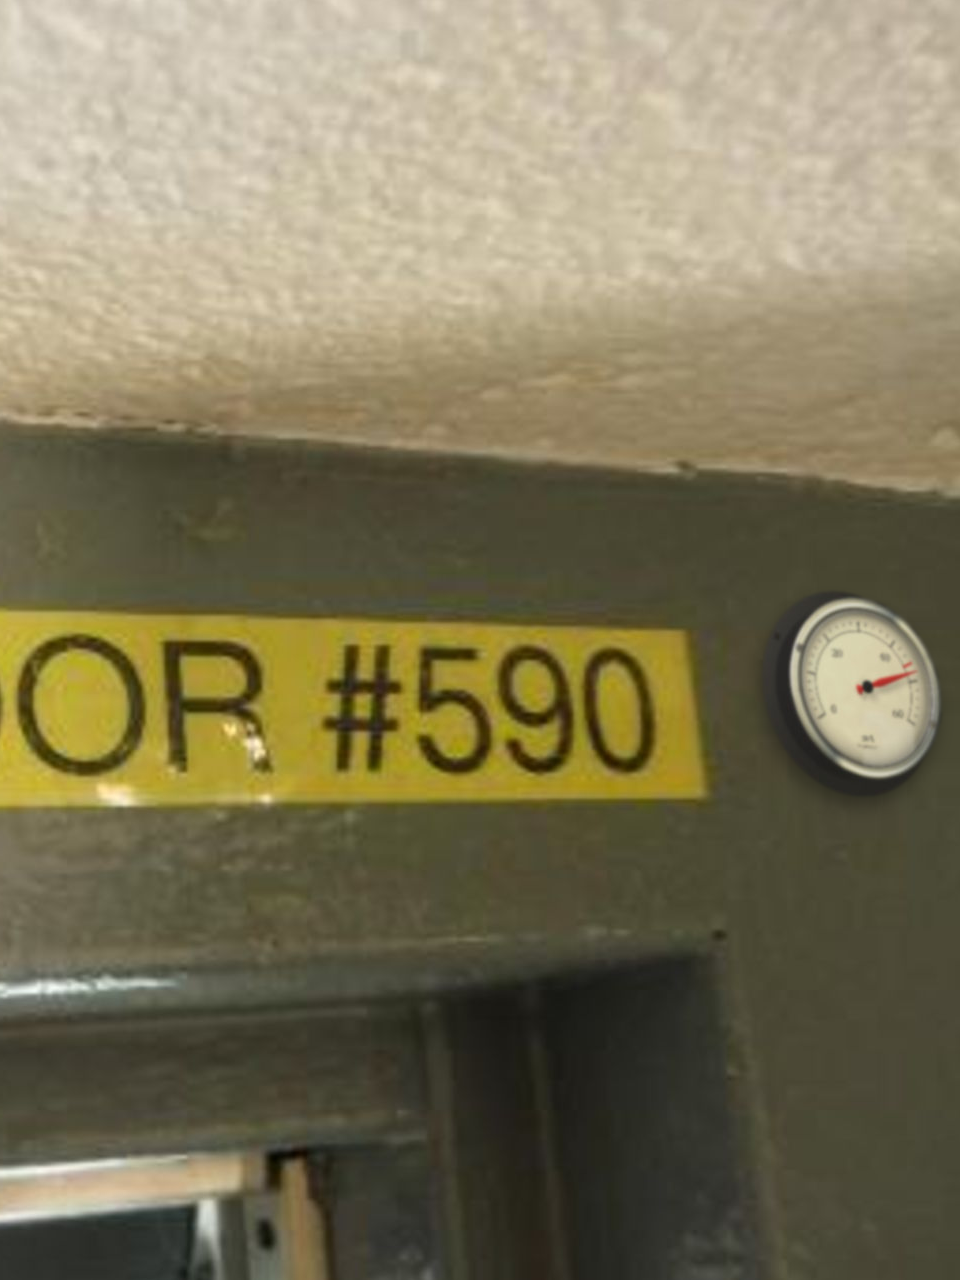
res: {"value": 48, "unit": "mA"}
